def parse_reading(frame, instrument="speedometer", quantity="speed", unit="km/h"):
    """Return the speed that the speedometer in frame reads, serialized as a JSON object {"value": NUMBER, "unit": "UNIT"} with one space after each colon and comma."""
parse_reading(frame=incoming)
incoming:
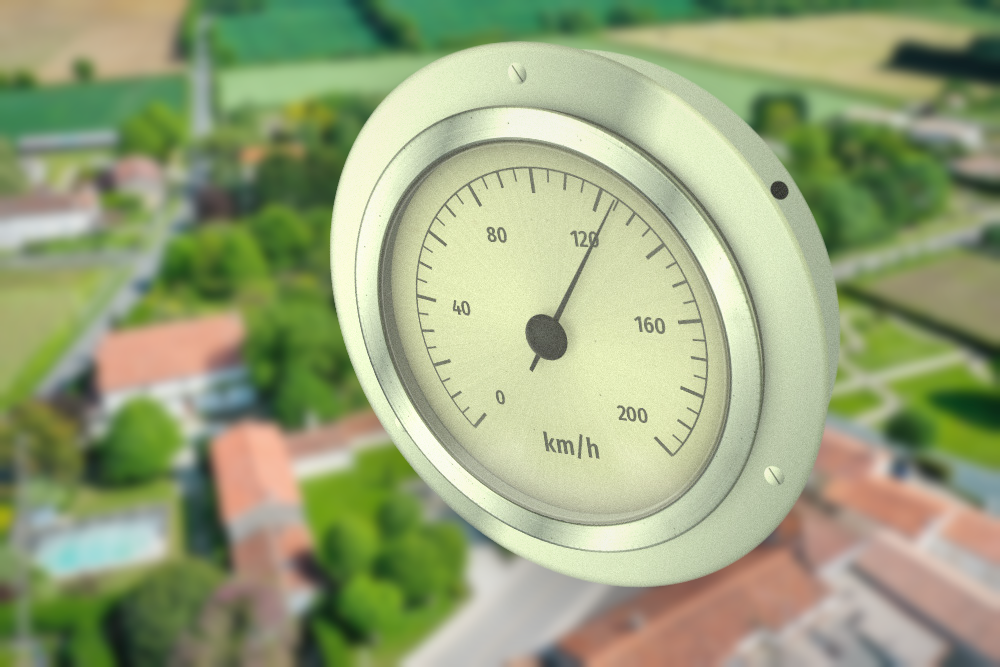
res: {"value": 125, "unit": "km/h"}
